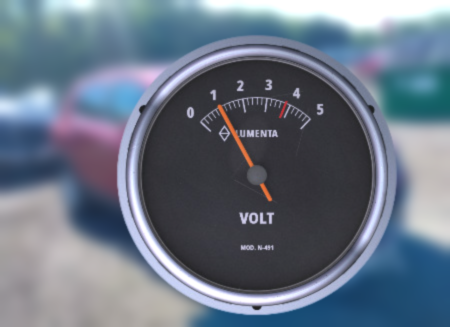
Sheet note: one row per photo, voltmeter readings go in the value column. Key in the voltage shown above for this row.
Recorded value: 1 V
